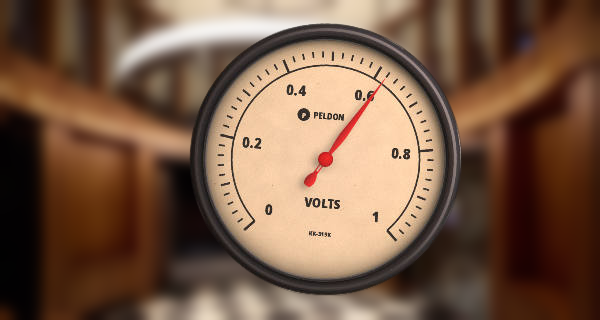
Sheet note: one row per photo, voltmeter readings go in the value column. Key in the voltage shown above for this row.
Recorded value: 0.62 V
